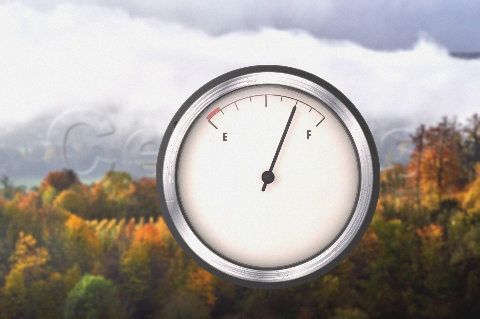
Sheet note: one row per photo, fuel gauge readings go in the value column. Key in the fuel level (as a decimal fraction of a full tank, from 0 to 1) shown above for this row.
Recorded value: 0.75
